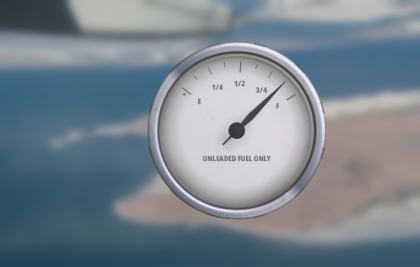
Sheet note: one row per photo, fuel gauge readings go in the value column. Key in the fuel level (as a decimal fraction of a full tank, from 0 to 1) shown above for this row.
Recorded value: 0.875
